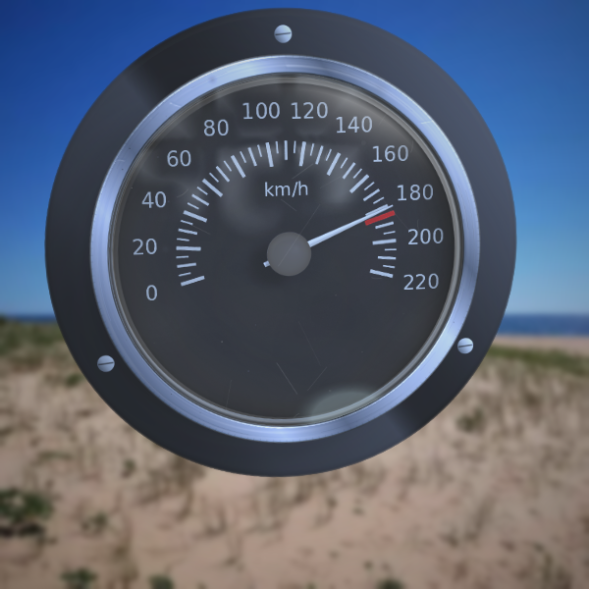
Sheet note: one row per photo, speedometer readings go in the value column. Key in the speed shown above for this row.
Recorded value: 180 km/h
